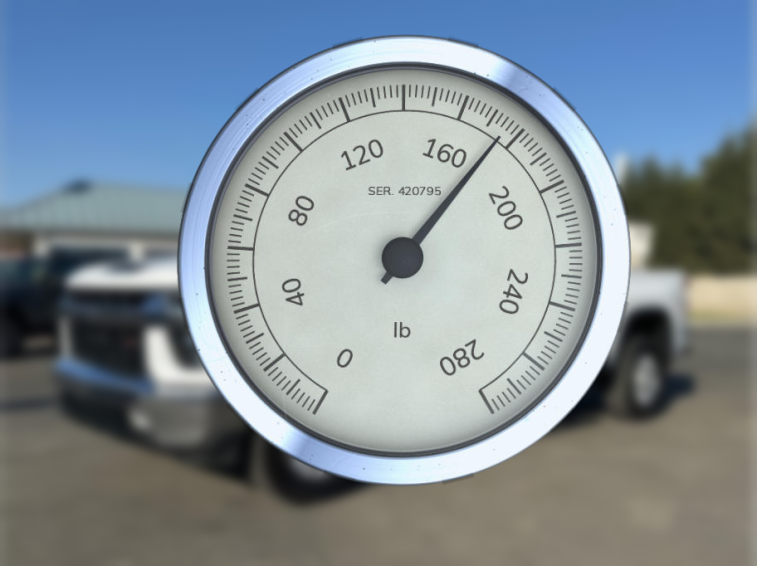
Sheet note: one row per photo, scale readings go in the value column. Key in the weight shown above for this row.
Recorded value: 176 lb
